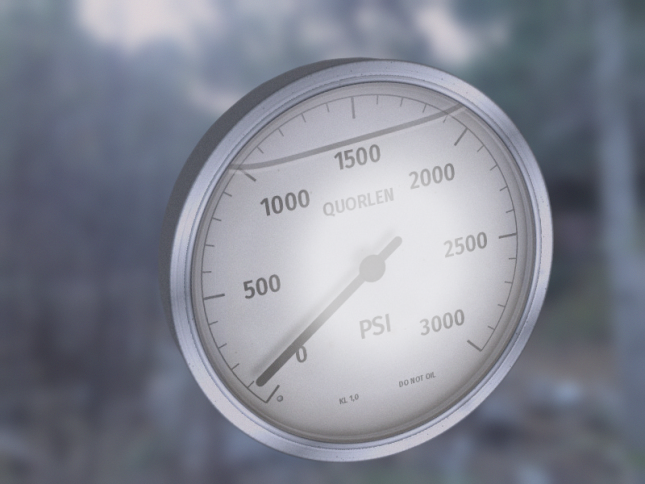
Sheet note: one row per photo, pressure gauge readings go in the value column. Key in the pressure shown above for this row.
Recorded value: 100 psi
